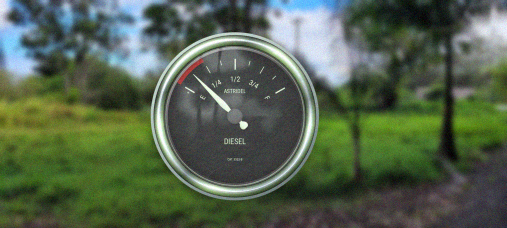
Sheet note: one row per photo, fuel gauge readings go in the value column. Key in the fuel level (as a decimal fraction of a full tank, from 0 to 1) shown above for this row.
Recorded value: 0.125
